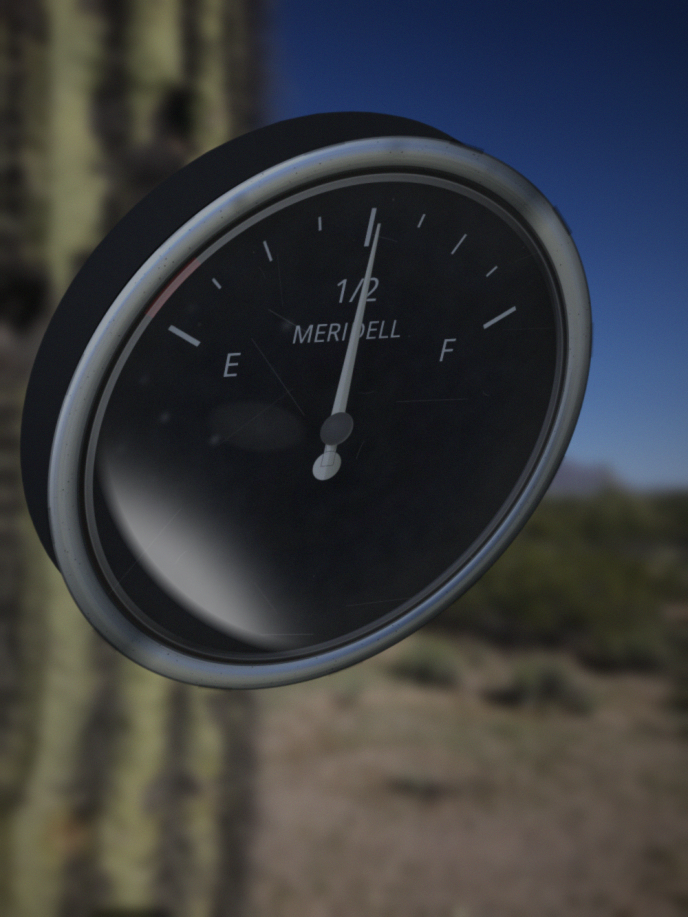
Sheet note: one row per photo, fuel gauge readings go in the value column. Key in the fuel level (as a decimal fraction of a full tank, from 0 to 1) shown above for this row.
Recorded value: 0.5
